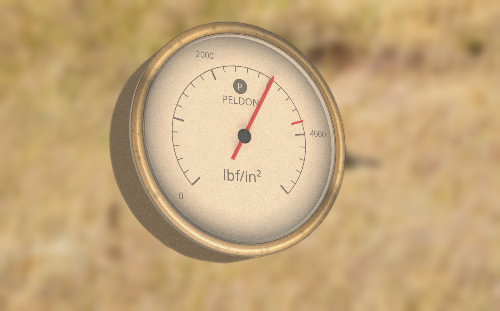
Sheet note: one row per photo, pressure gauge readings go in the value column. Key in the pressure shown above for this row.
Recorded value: 3000 psi
